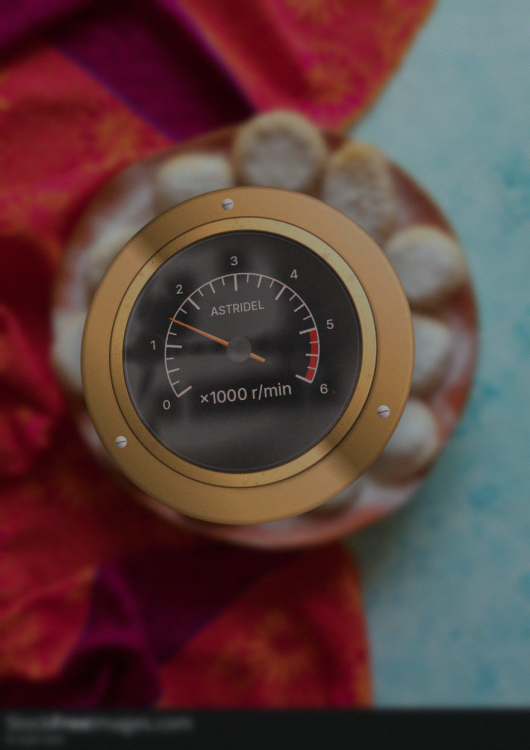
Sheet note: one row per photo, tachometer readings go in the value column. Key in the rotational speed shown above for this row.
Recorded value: 1500 rpm
